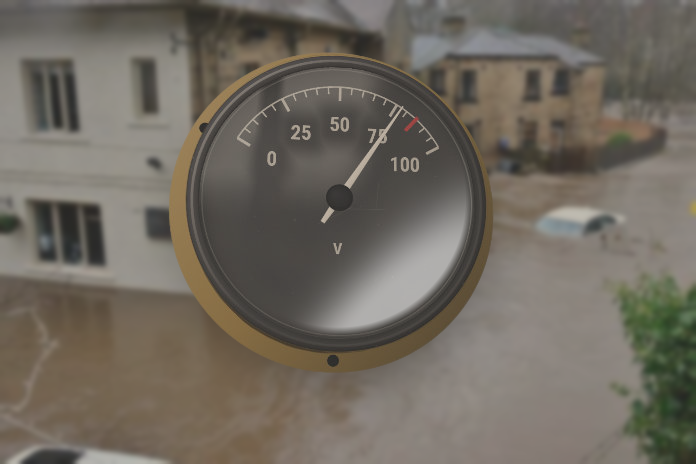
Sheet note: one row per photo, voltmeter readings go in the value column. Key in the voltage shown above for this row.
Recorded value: 77.5 V
